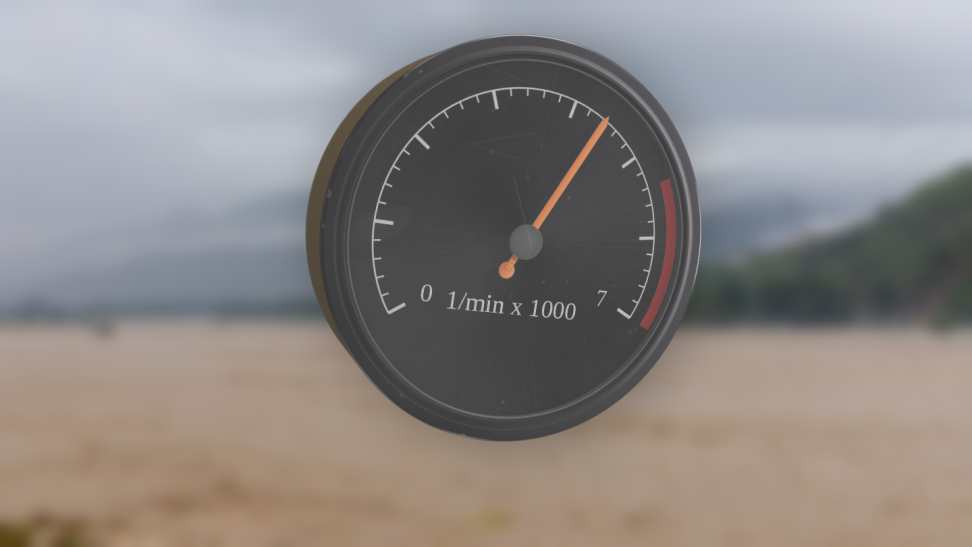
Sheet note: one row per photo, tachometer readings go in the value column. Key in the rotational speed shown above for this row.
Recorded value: 4400 rpm
